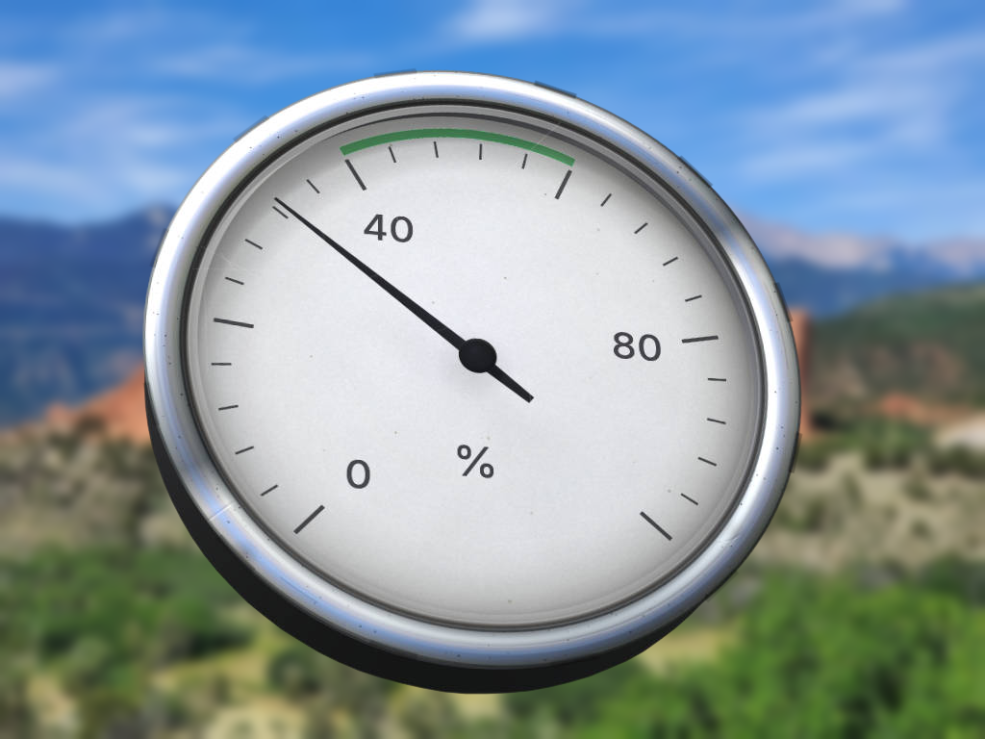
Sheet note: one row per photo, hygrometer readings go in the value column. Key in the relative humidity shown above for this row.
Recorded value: 32 %
